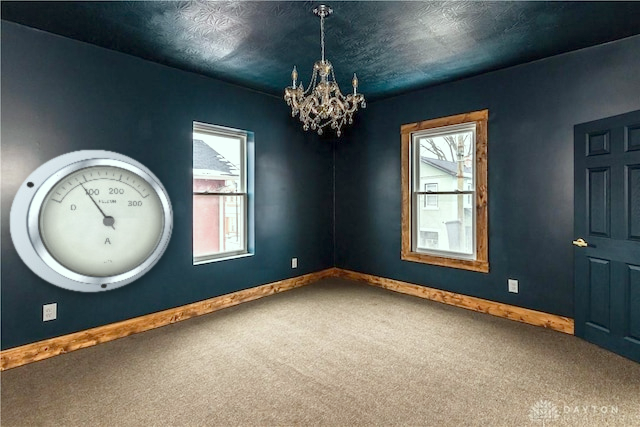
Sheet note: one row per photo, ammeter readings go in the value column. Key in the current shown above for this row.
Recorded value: 80 A
